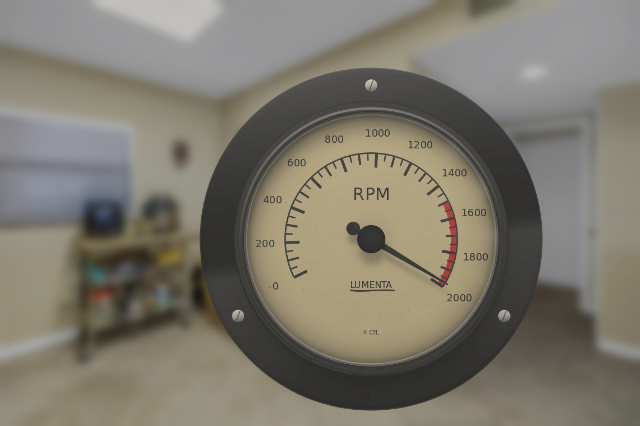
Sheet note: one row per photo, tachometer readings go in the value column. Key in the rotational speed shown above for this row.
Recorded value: 1975 rpm
